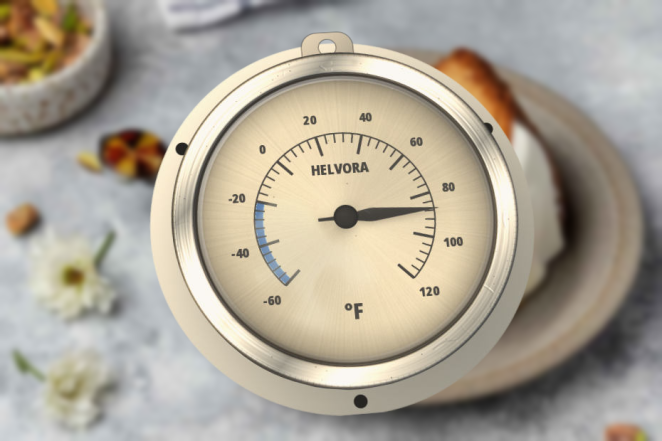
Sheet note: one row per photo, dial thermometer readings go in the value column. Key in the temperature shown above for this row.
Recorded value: 88 °F
